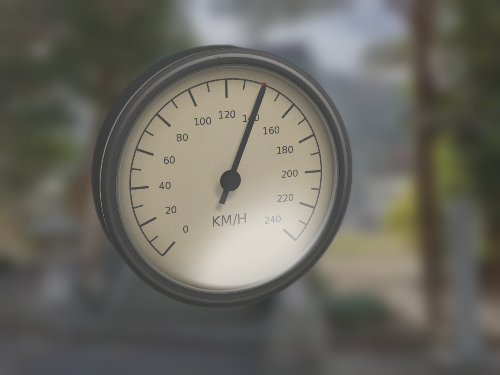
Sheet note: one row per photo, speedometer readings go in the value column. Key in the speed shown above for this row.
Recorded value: 140 km/h
